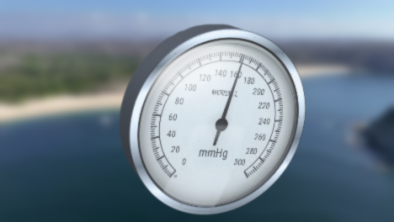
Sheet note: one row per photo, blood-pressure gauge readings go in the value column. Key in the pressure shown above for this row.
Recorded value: 160 mmHg
